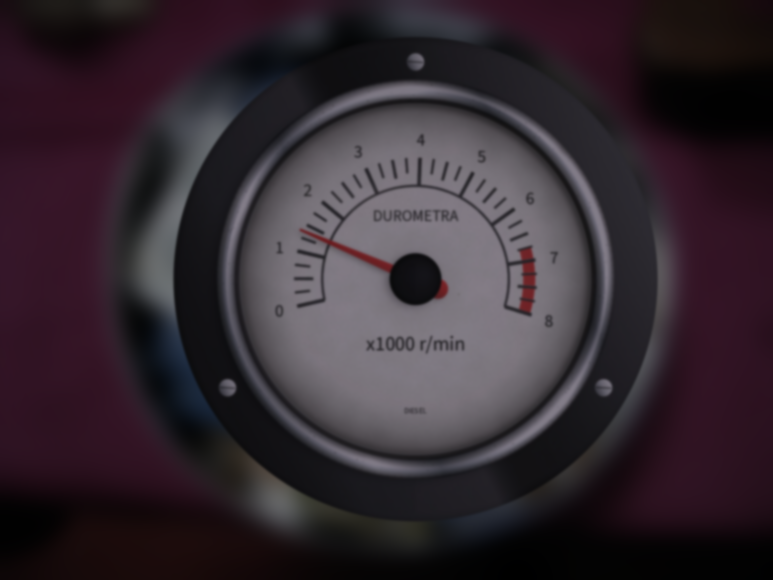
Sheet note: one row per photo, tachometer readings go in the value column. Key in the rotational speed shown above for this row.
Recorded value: 1375 rpm
